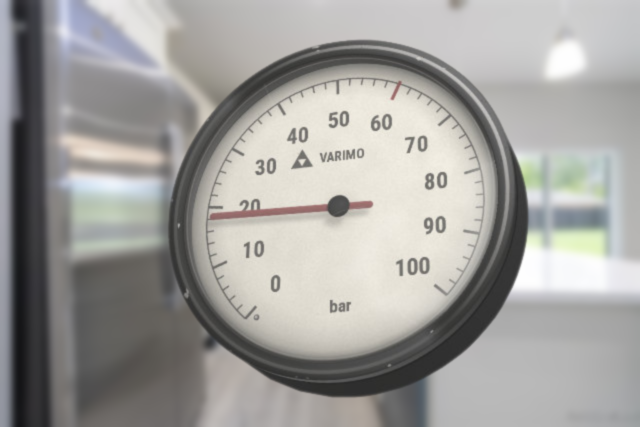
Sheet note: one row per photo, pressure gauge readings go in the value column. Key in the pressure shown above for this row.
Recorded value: 18 bar
